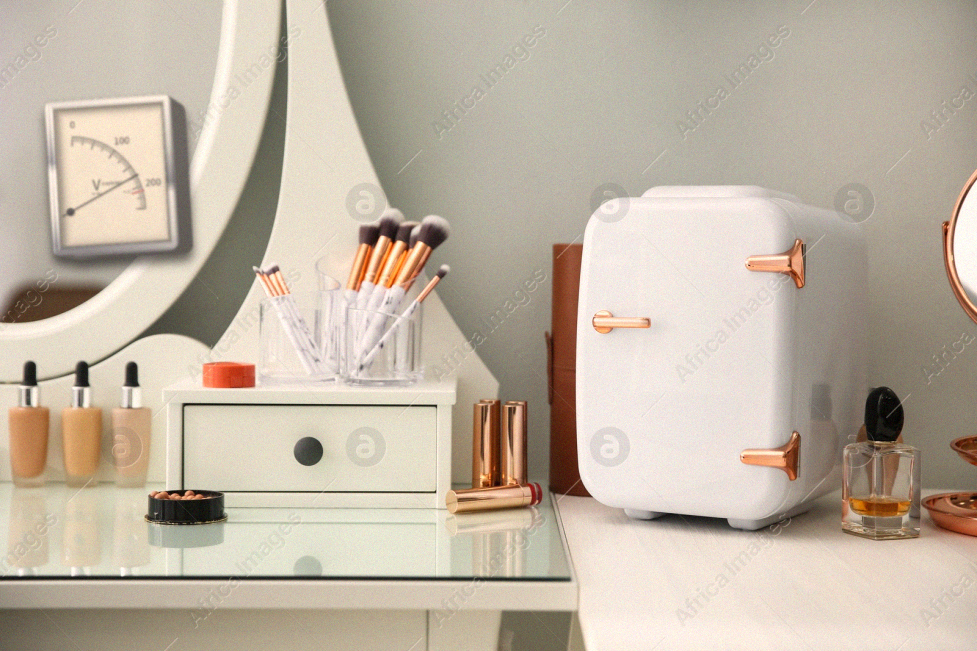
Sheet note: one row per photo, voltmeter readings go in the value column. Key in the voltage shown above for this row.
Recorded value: 175 V
